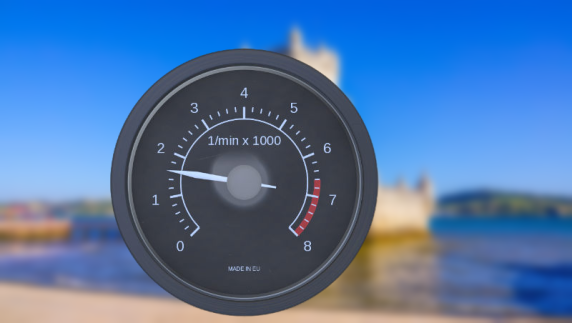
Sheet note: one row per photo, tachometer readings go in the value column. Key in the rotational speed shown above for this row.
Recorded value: 1600 rpm
